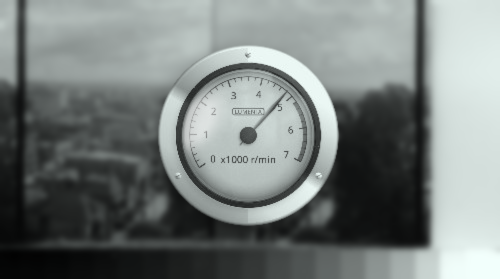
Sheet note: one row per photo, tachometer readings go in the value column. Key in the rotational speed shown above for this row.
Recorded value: 4800 rpm
